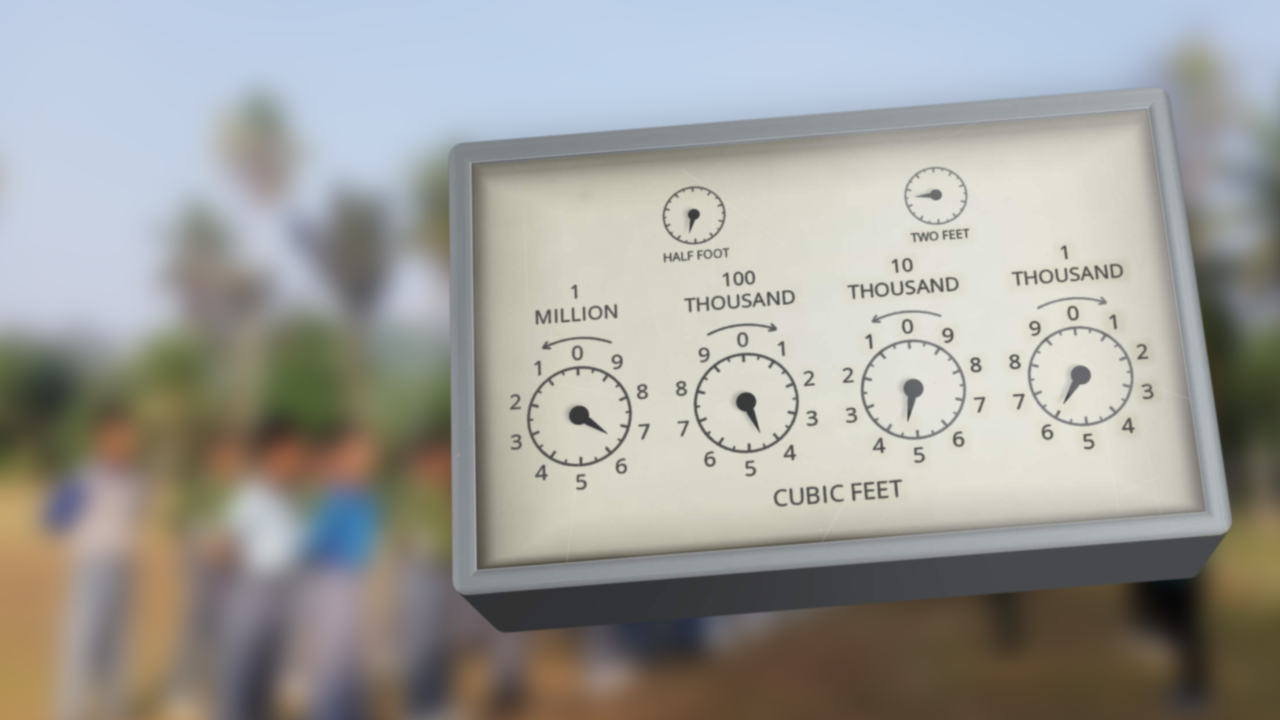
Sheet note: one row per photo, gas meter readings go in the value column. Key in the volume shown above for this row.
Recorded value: 644600 ft³
